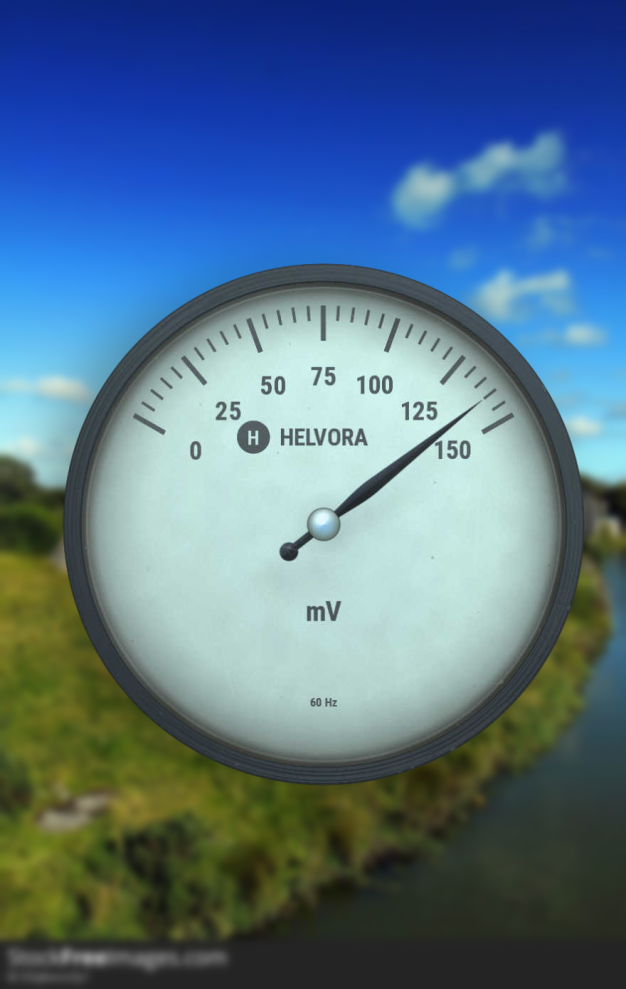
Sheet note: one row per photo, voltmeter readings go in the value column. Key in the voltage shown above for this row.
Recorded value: 140 mV
